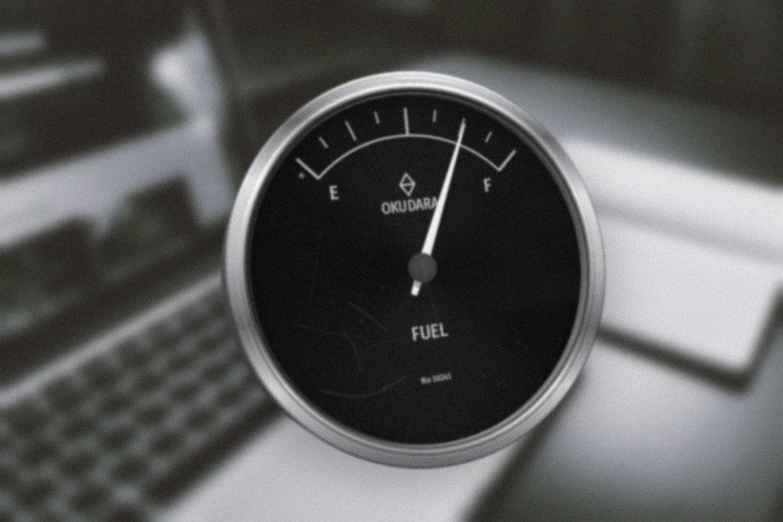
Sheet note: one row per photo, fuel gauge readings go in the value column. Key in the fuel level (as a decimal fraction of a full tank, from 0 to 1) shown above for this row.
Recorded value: 0.75
